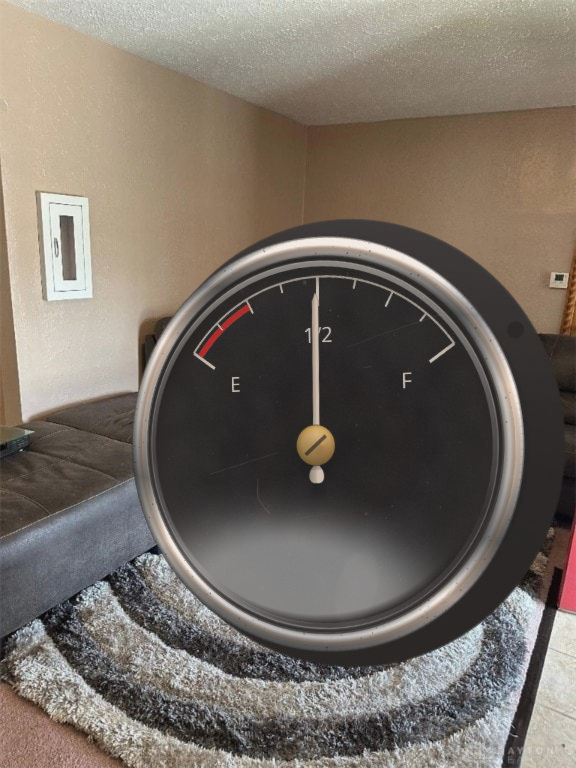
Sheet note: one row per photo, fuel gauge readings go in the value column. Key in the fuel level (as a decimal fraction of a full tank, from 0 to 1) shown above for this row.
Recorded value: 0.5
